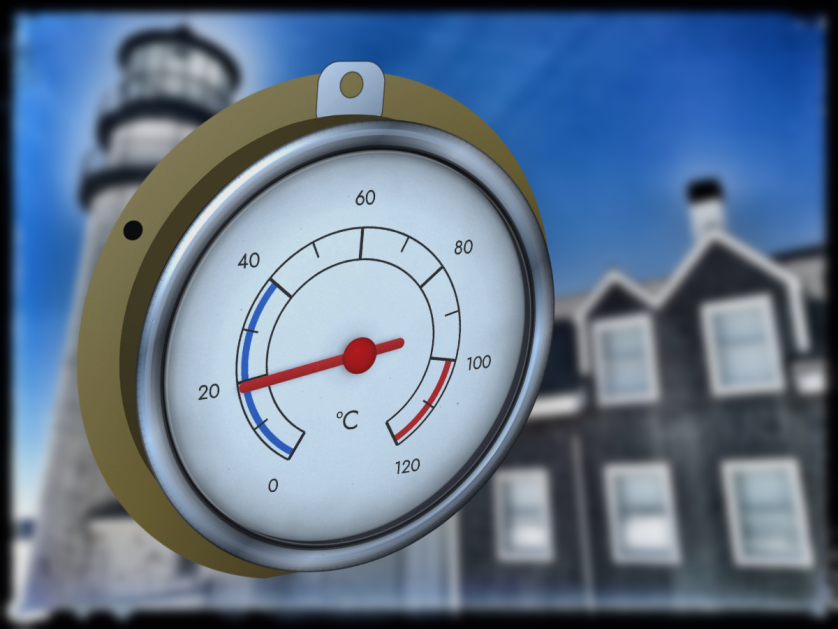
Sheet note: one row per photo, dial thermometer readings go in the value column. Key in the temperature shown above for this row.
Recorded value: 20 °C
